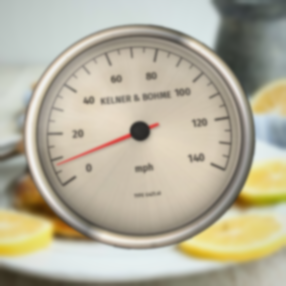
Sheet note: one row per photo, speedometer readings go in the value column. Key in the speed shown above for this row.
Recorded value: 7.5 mph
